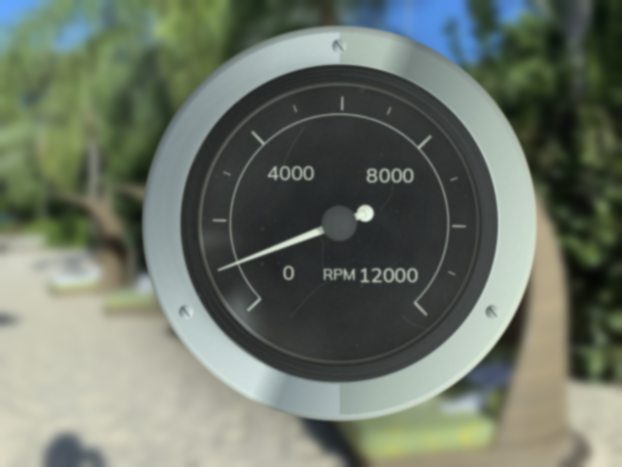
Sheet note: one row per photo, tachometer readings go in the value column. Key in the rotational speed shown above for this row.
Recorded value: 1000 rpm
